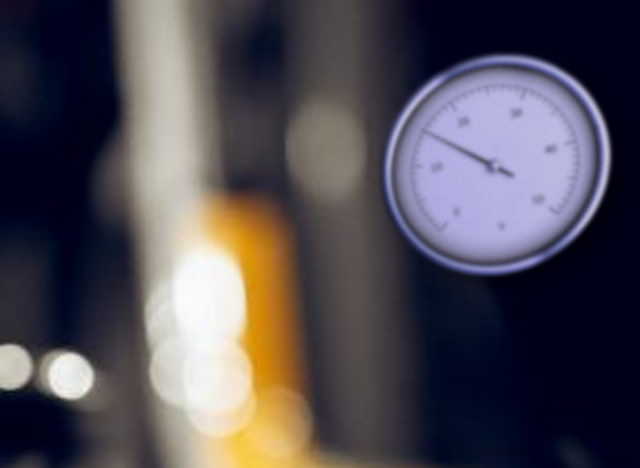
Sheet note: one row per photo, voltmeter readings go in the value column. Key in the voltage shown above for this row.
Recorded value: 15 V
